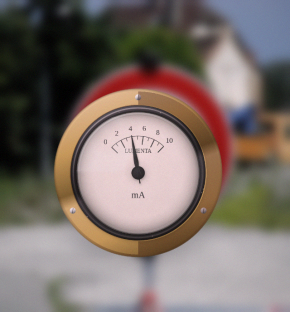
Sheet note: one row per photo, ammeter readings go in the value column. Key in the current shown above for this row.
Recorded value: 4 mA
